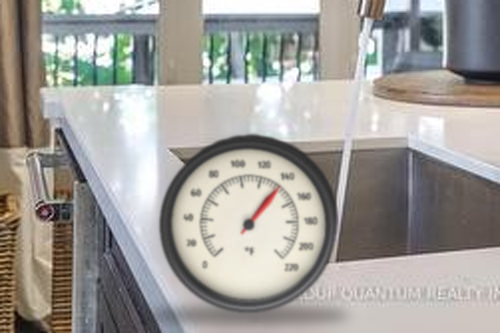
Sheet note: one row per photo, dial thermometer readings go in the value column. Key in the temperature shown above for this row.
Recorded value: 140 °F
